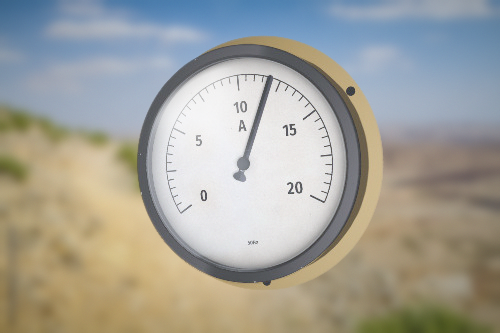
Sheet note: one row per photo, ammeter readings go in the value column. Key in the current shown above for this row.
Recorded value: 12 A
